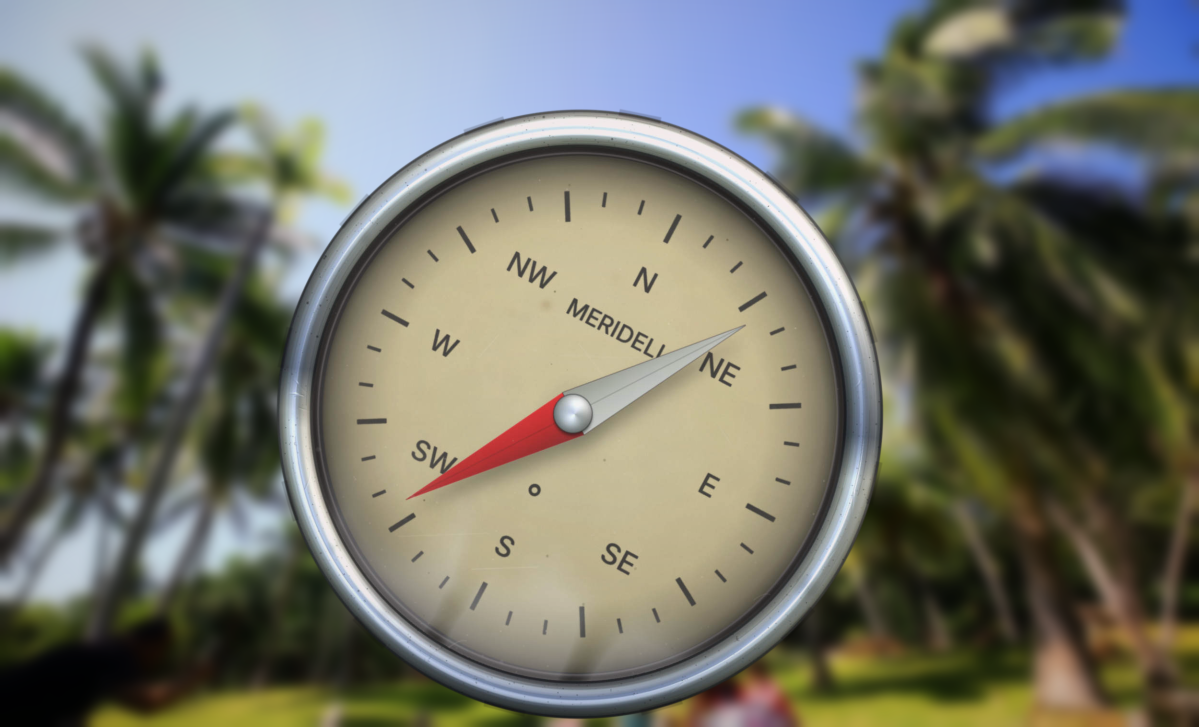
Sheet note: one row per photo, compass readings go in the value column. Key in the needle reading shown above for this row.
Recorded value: 215 °
